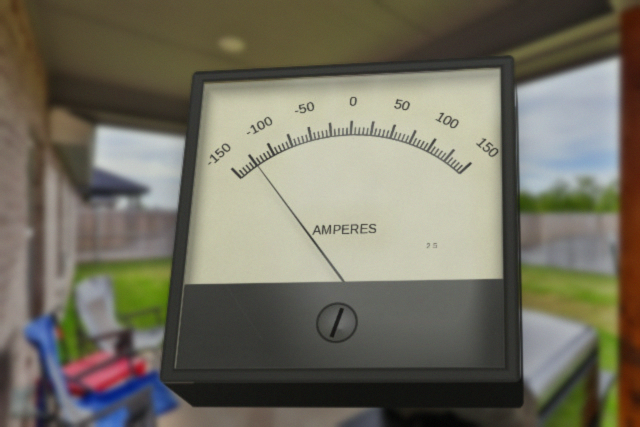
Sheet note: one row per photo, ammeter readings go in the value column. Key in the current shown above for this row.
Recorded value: -125 A
